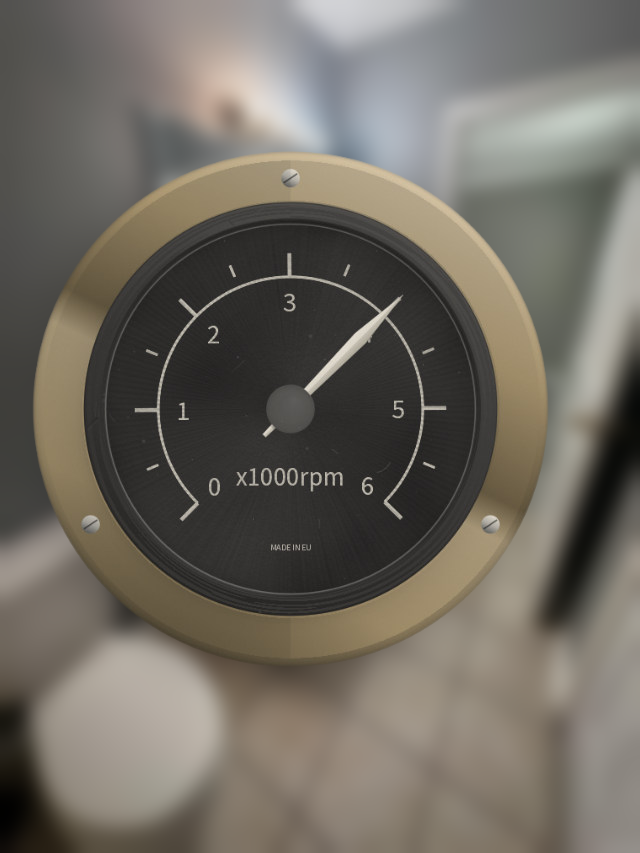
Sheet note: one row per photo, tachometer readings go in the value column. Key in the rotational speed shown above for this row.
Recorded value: 4000 rpm
